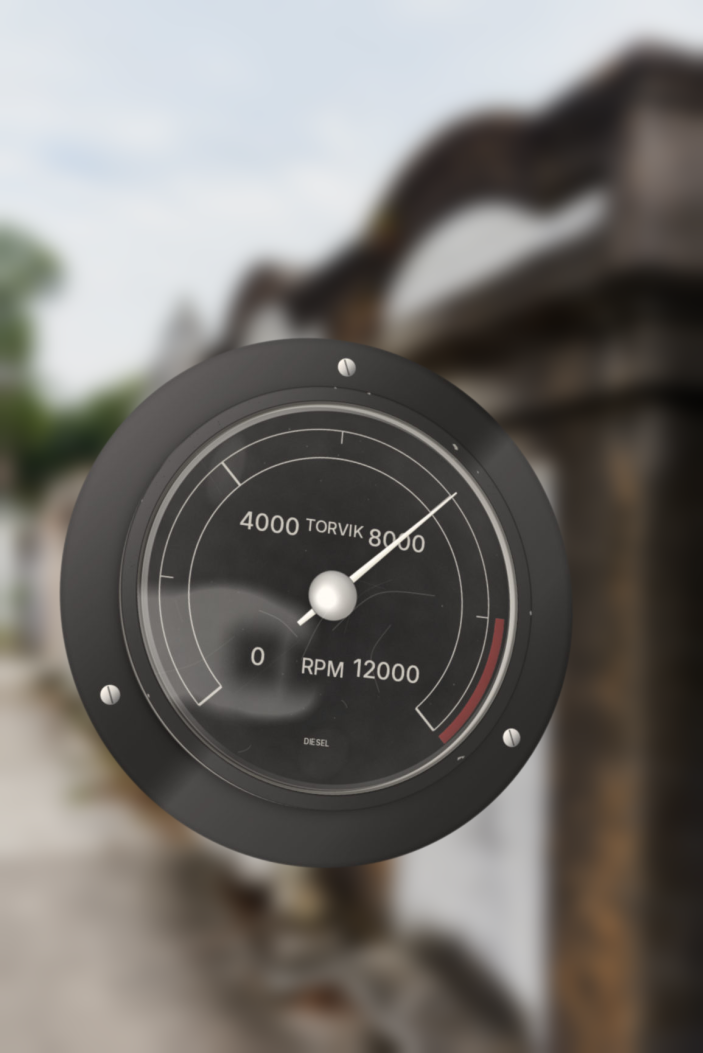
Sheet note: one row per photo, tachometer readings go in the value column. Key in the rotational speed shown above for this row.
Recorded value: 8000 rpm
